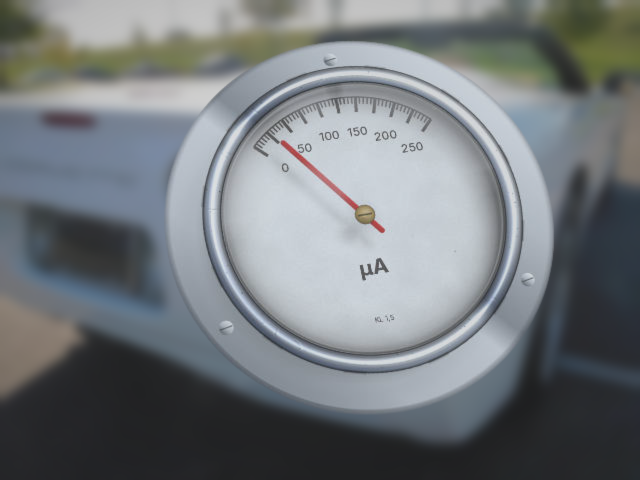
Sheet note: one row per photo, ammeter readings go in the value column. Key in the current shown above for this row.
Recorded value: 25 µA
